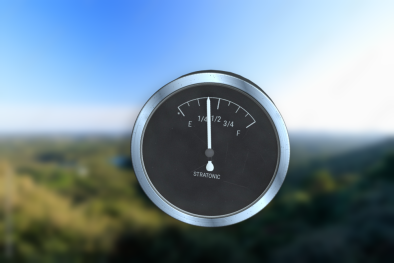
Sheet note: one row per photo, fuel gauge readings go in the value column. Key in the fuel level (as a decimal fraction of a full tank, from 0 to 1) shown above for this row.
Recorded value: 0.375
